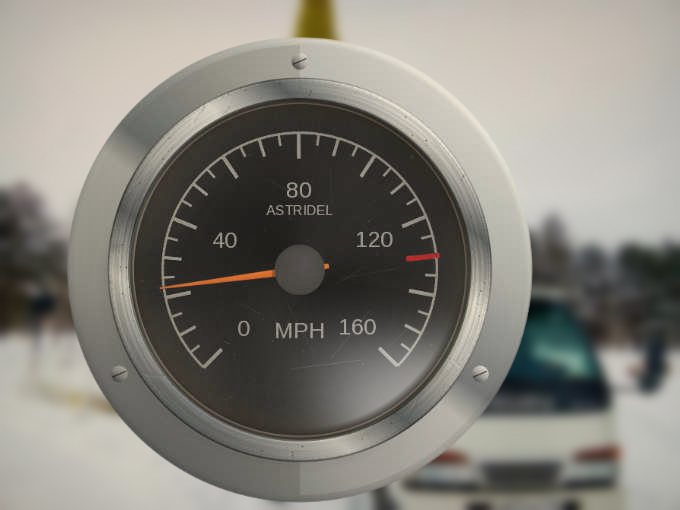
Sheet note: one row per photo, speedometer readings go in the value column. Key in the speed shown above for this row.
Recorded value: 22.5 mph
